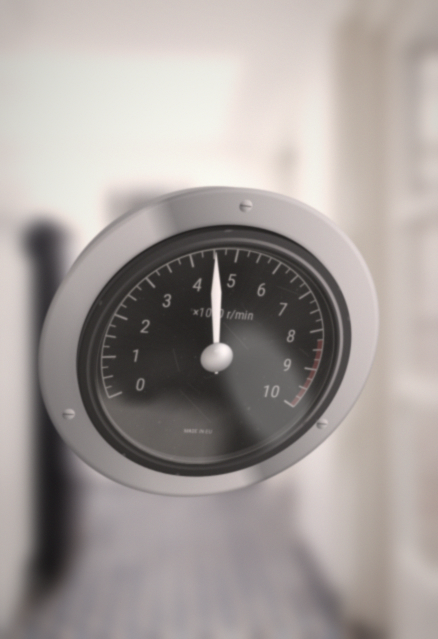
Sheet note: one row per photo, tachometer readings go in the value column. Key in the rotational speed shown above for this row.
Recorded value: 4500 rpm
